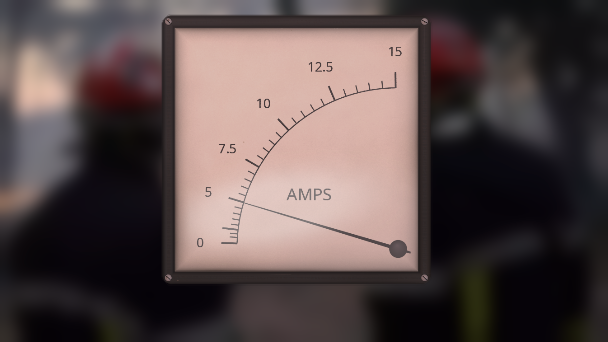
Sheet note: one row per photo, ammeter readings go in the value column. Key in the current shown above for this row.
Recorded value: 5 A
